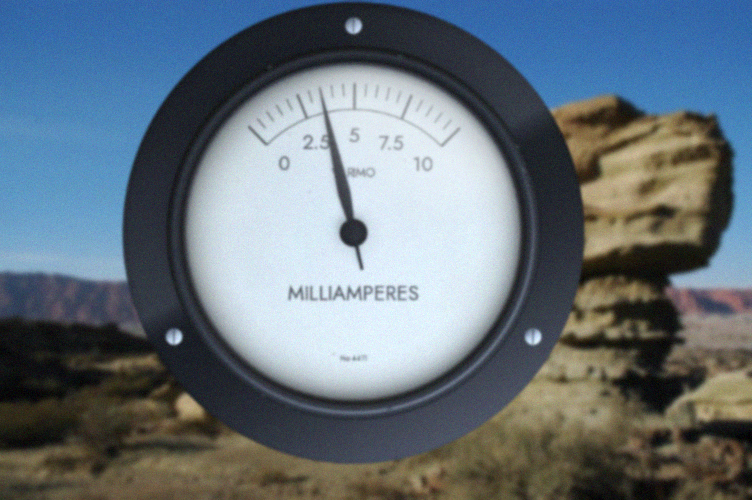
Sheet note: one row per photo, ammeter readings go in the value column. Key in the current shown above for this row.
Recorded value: 3.5 mA
